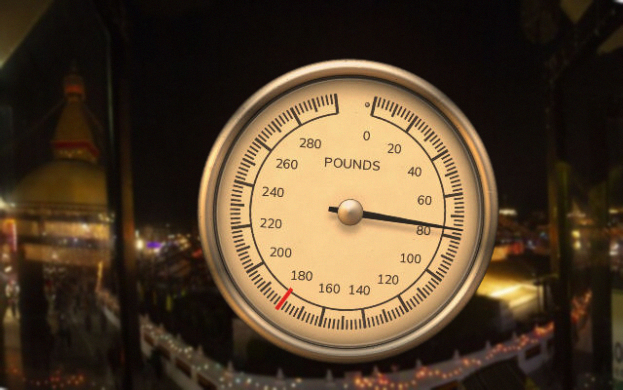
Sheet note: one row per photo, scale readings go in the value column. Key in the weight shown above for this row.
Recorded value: 76 lb
